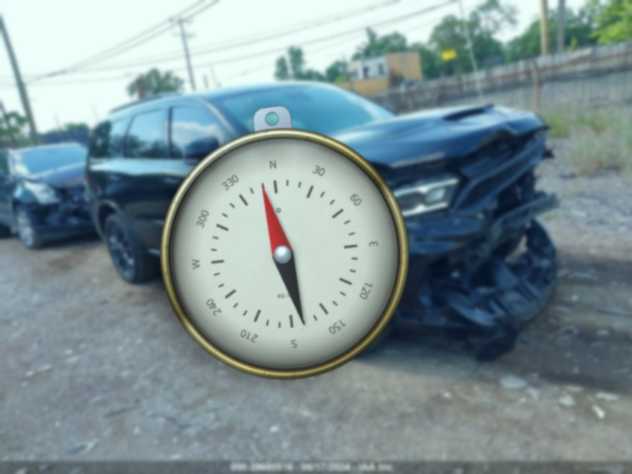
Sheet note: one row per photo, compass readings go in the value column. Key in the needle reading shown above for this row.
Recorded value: 350 °
